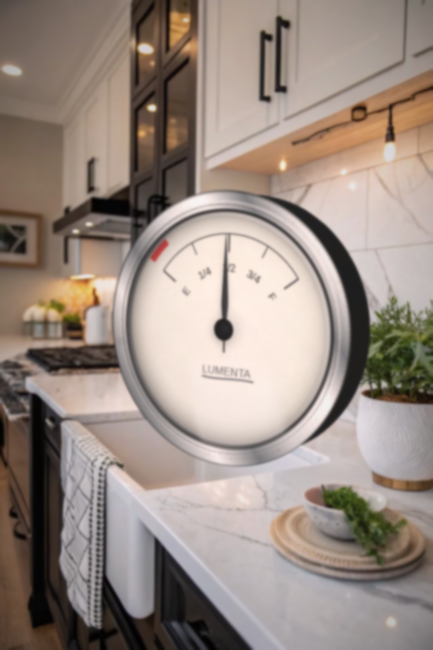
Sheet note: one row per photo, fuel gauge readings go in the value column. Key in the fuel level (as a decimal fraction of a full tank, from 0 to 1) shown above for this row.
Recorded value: 0.5
